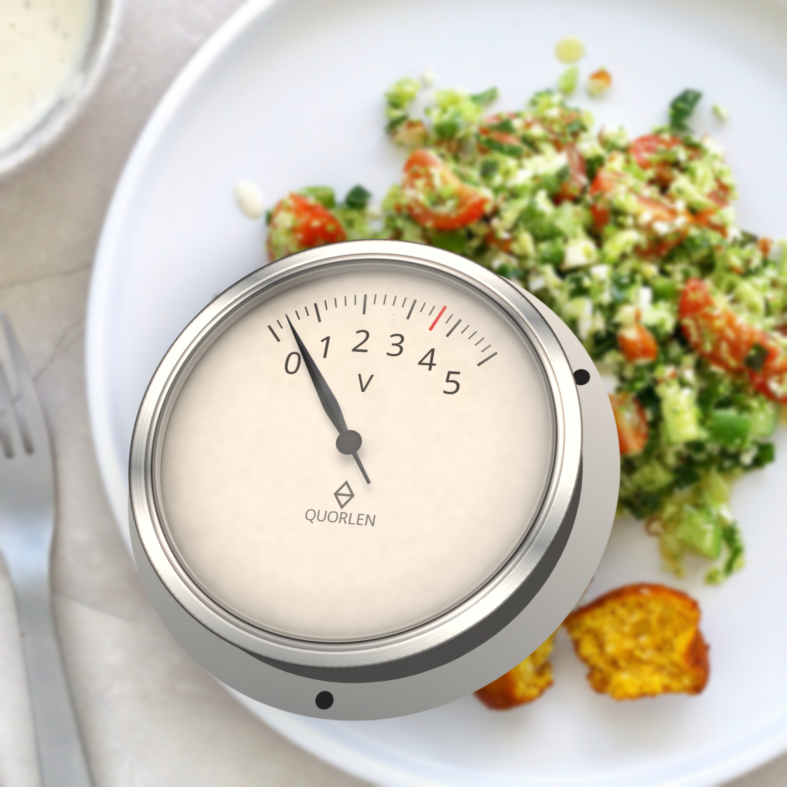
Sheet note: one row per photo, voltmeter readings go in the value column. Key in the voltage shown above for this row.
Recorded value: 0.4 V
